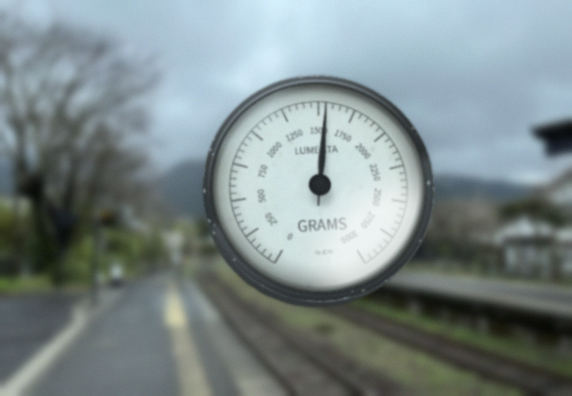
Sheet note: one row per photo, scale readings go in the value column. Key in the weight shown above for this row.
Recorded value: 1550 g
